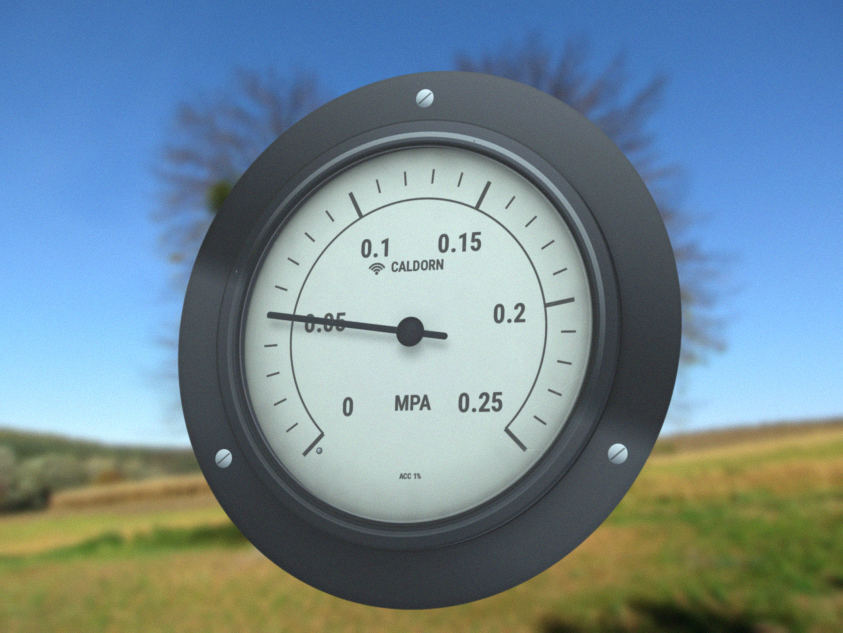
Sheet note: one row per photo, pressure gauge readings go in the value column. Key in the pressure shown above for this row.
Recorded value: 0.05 MPa
